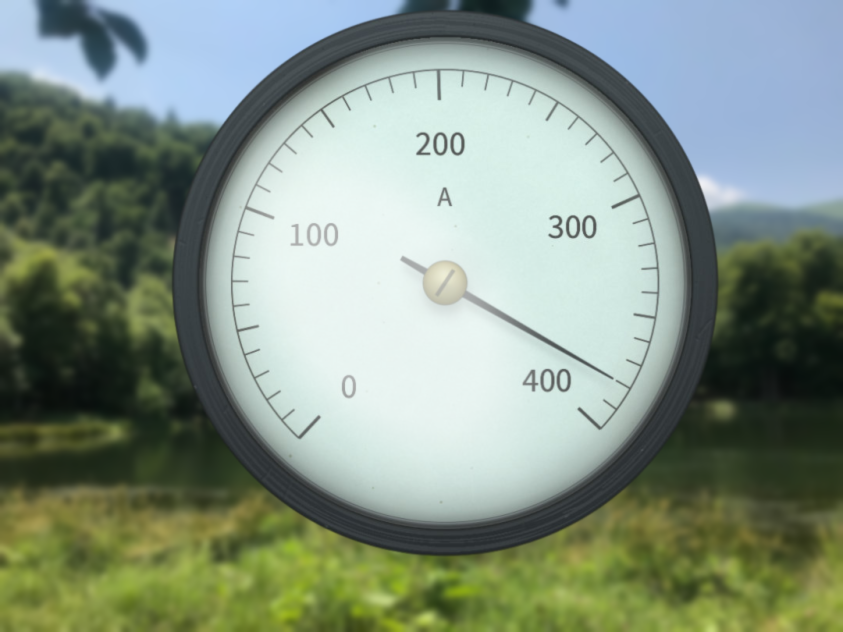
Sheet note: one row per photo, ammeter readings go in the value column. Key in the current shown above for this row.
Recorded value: 380 A
